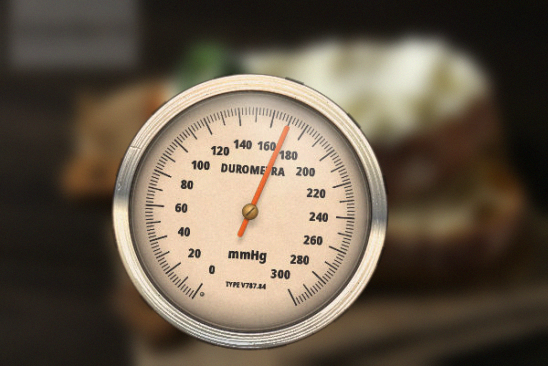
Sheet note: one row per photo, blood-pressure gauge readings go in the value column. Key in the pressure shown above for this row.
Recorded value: 170 mmHg
